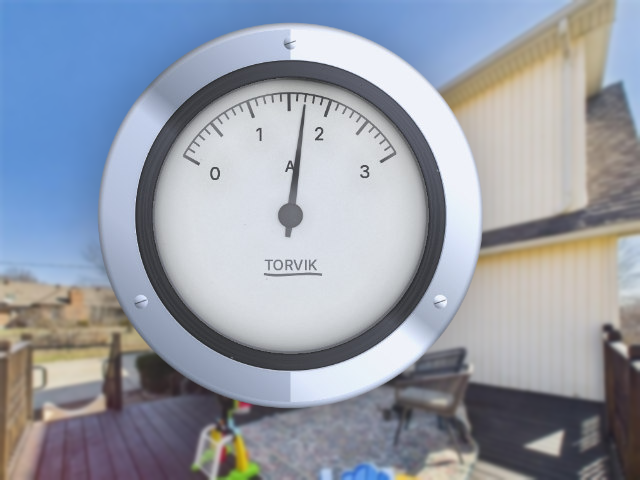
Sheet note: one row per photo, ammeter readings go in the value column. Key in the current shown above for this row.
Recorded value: 1.7 A
